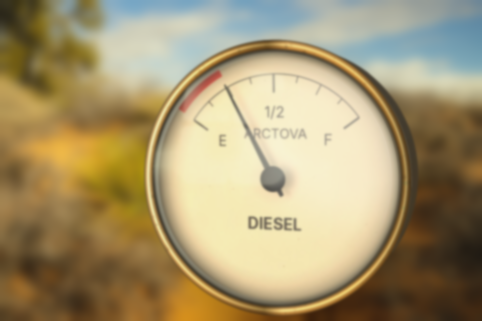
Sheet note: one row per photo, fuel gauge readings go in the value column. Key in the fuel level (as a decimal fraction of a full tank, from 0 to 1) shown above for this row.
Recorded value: 0.25
